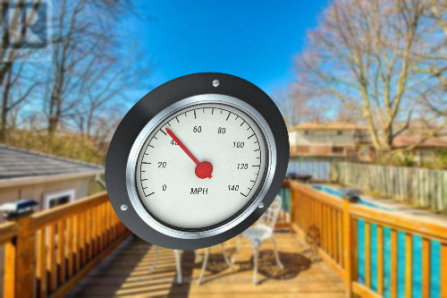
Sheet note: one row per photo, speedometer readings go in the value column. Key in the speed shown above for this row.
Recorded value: 42.5 mph
